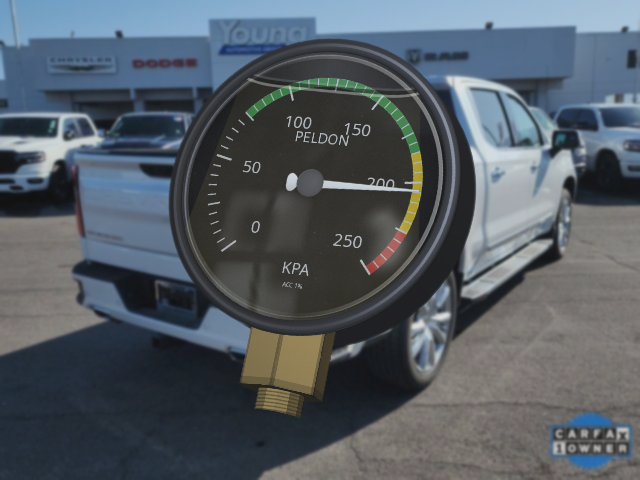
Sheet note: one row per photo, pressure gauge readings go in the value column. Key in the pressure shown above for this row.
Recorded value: 205 kPa
